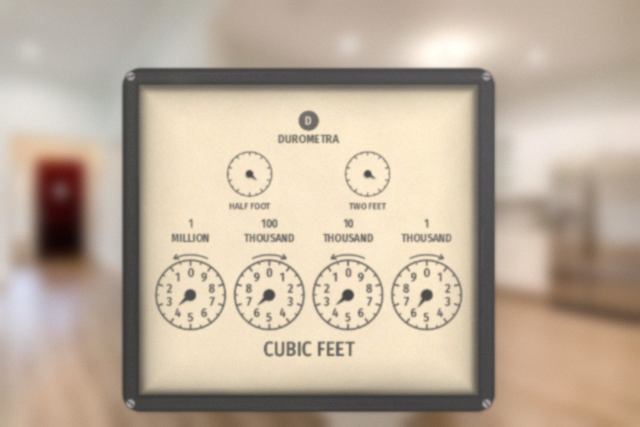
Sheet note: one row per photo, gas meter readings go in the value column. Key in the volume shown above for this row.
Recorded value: 363600 ft³
